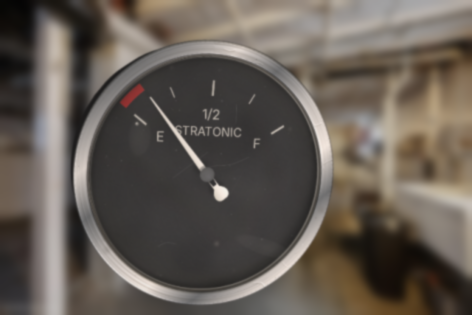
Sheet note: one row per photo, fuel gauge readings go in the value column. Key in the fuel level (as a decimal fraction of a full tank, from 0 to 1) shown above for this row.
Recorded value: 0.125
